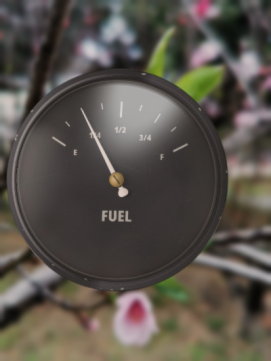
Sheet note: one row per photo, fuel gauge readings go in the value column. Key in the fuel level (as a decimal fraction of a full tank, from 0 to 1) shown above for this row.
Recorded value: 0.25
